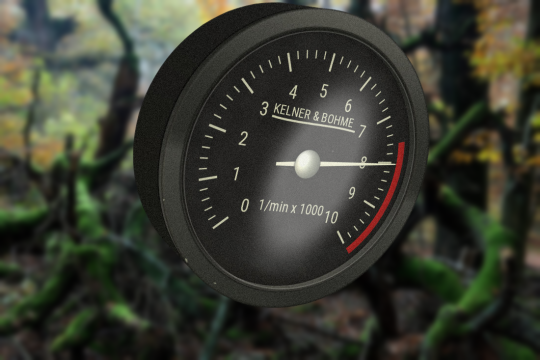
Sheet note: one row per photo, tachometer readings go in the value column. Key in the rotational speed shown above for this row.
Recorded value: 8000 rpm
